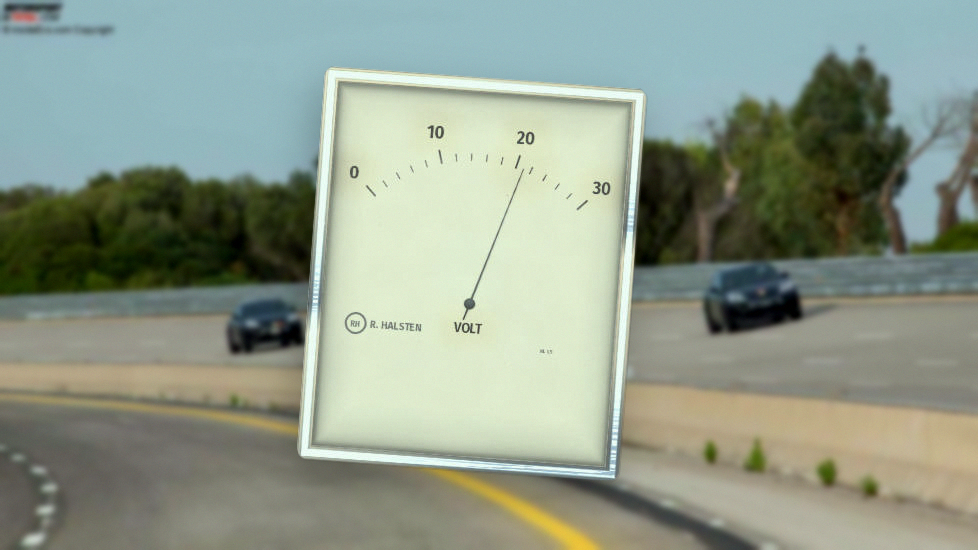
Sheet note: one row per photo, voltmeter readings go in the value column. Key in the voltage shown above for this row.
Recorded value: 21 V
